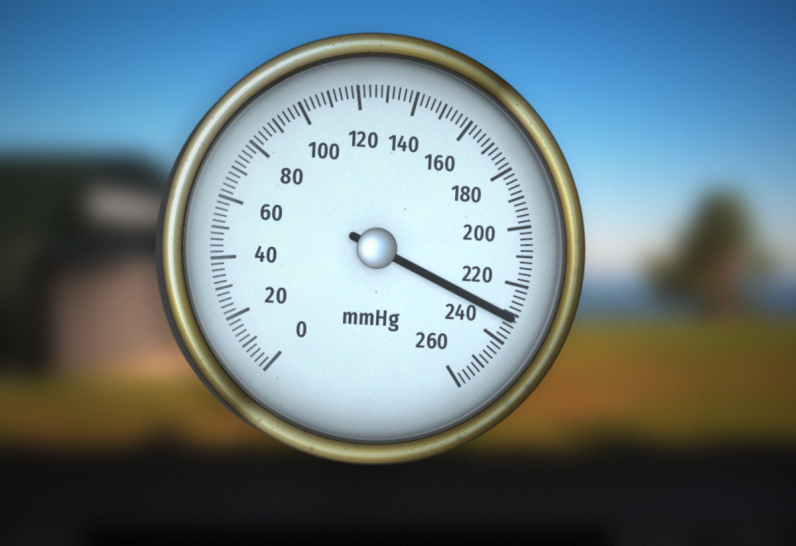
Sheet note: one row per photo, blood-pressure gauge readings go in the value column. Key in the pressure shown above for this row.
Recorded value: 232 mmHg
